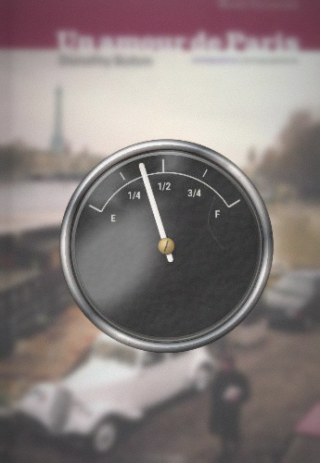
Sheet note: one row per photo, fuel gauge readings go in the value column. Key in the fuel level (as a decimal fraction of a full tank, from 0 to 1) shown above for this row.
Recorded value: 0.375
